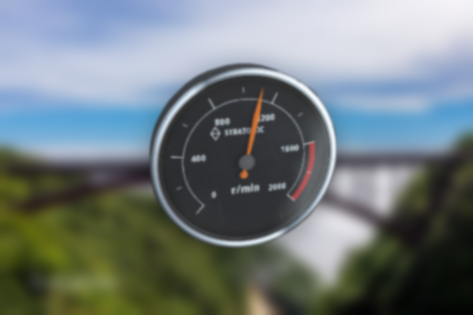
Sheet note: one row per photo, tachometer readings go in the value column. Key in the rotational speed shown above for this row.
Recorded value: 1100 rpm
